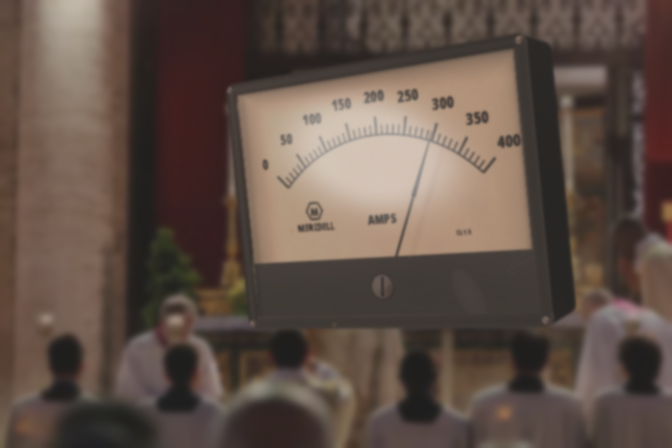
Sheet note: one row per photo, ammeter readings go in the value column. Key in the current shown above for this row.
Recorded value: 300 A
